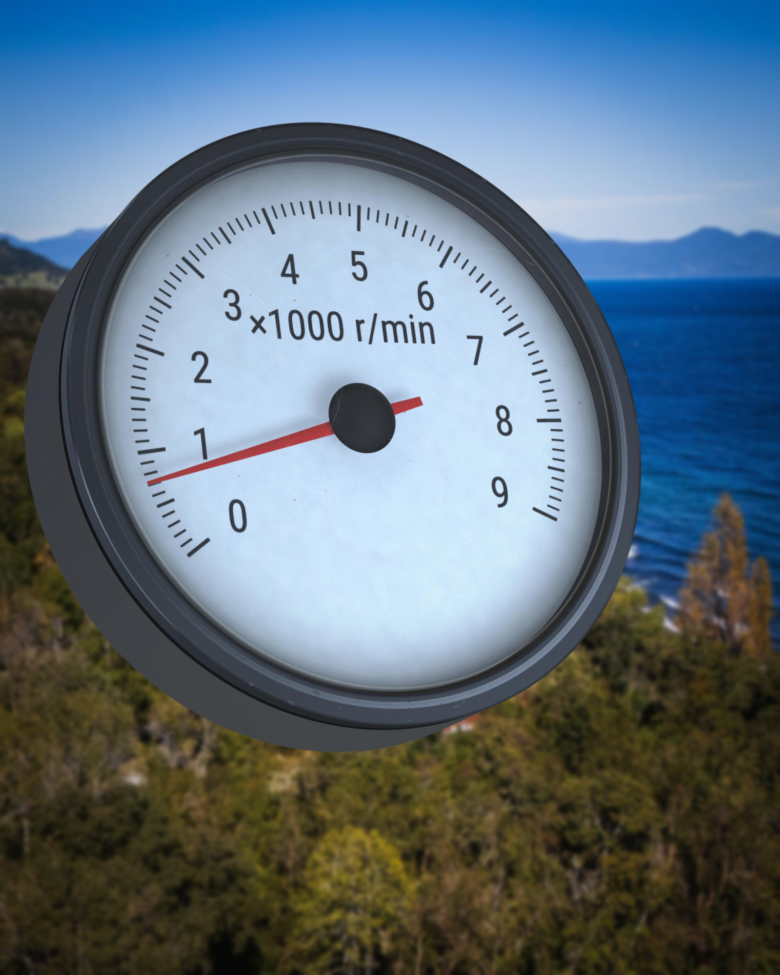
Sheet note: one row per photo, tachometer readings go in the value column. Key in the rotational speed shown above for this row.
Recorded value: 700 rpm
